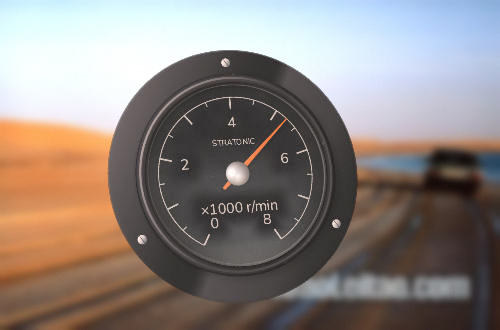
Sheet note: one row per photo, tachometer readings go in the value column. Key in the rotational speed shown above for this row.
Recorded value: 5250 rpm
